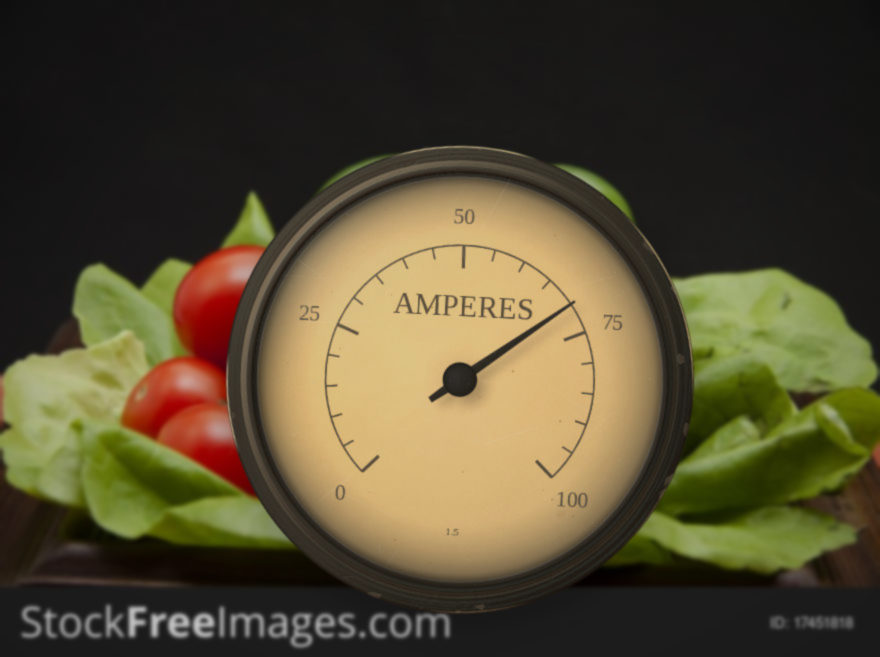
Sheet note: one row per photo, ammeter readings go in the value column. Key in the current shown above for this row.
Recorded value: 70 A
